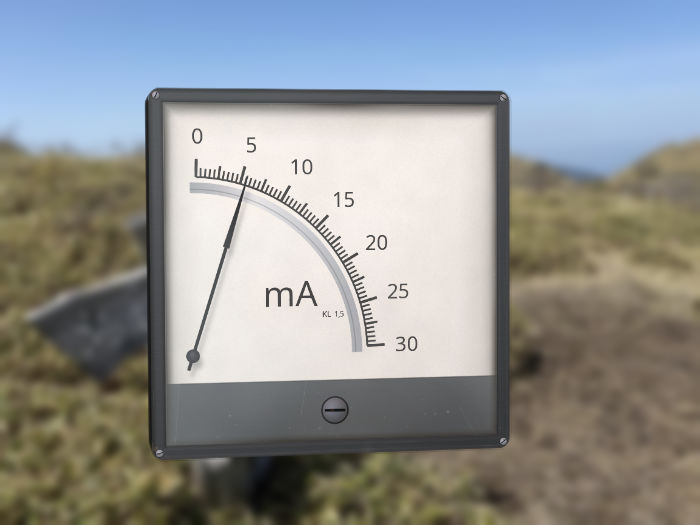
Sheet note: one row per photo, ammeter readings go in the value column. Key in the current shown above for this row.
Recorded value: 5.5 mA
